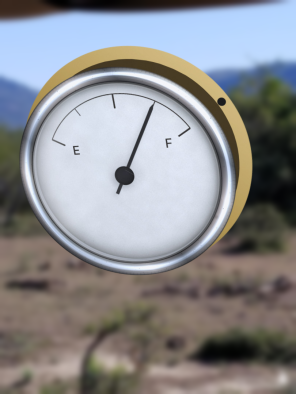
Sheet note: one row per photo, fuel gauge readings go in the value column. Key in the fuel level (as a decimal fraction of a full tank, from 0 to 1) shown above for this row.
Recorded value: 0.75
